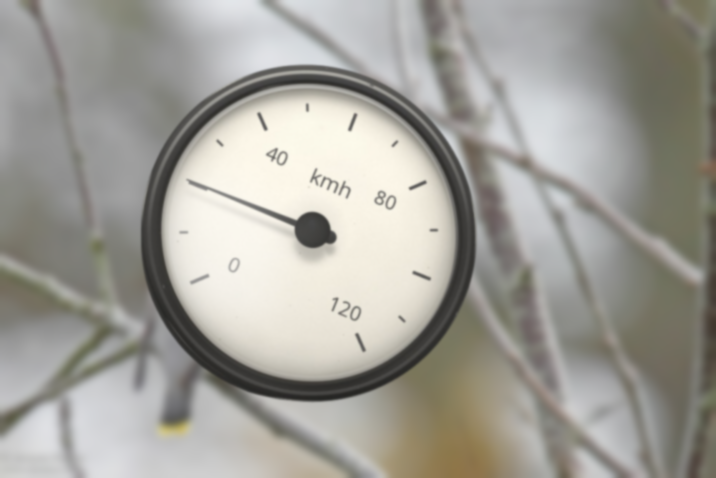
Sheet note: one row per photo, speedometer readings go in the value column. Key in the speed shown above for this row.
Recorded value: 20 km/h
